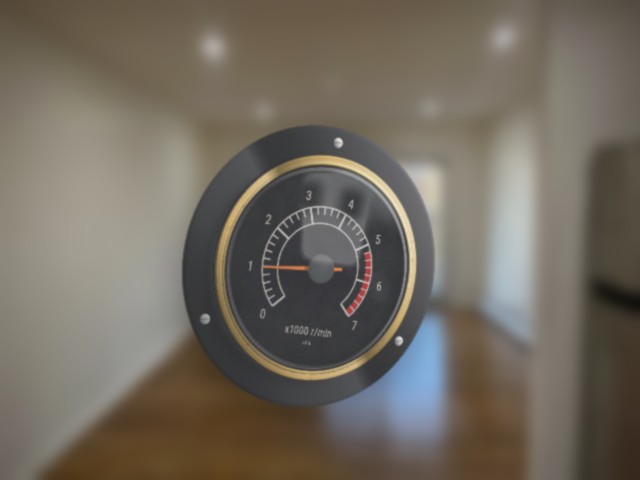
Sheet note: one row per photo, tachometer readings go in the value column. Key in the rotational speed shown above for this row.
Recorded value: 1000 rpm
